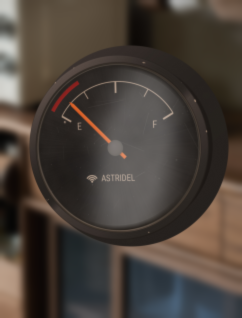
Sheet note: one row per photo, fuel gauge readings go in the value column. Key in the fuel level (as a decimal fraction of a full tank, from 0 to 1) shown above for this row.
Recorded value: 0.125
